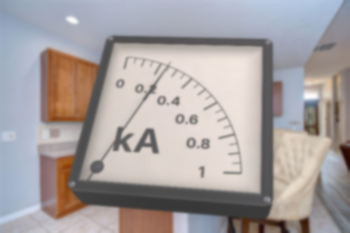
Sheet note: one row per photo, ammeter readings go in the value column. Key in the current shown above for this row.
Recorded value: 0.25 kA
